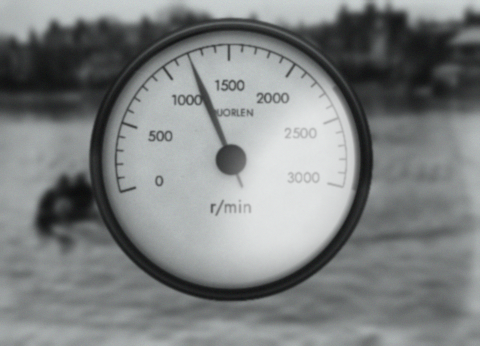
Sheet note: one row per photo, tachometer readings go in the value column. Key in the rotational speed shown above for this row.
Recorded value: 1200 rpm
